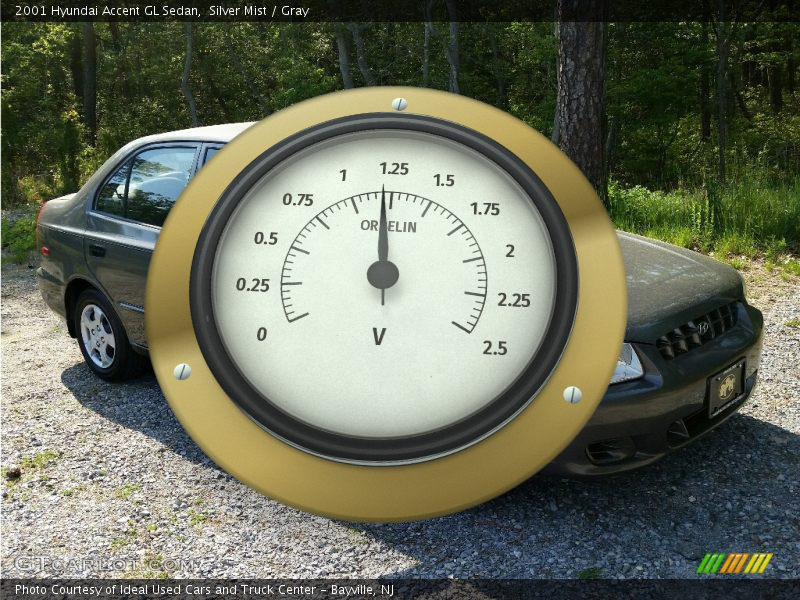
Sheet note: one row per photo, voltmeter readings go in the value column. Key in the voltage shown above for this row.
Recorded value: 1.2 V
